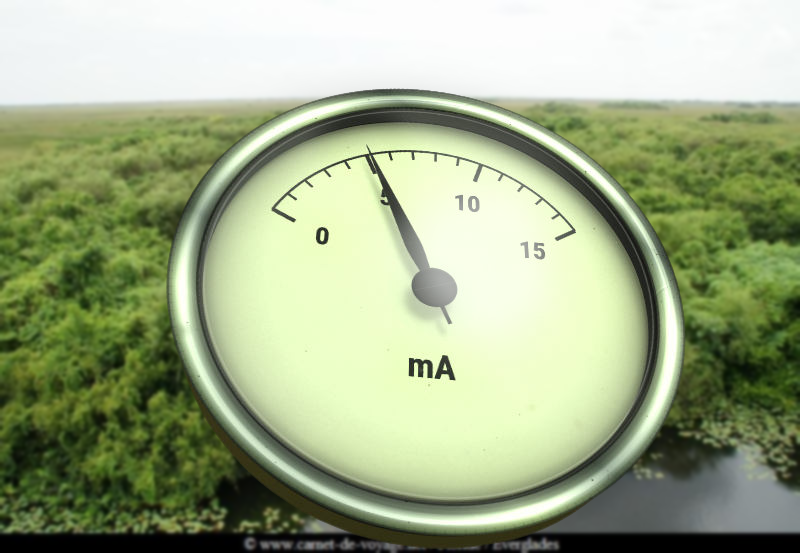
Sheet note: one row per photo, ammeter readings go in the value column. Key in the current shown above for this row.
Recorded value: 5 mA
